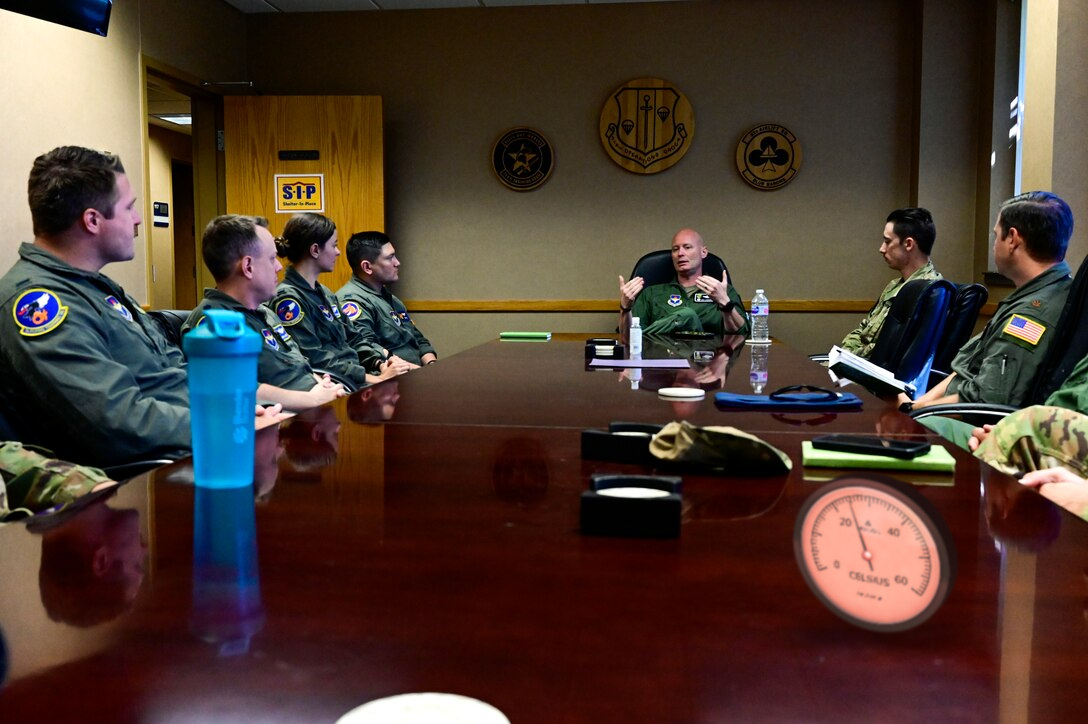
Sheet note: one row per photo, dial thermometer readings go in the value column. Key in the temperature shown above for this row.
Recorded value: 25 °C
